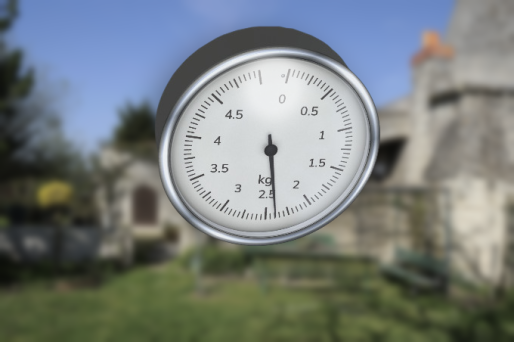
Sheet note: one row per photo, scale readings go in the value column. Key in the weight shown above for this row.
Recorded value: 2.4 kg
